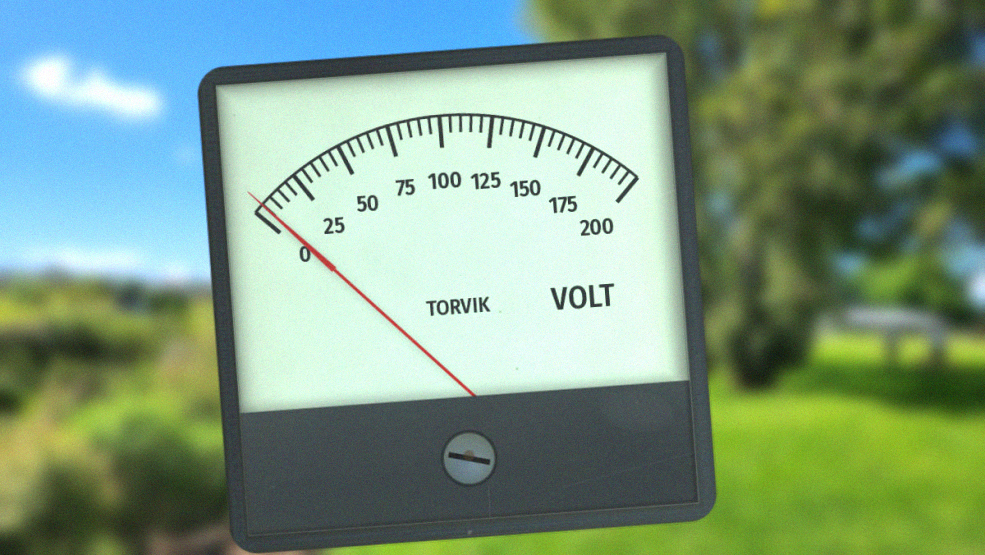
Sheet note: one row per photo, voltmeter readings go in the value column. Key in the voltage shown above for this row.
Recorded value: 5 V
